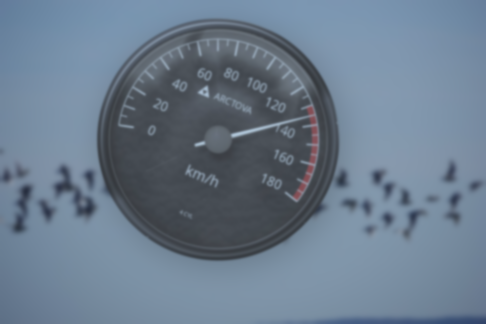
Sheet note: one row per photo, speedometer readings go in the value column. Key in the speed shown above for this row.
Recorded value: 135 km/h
